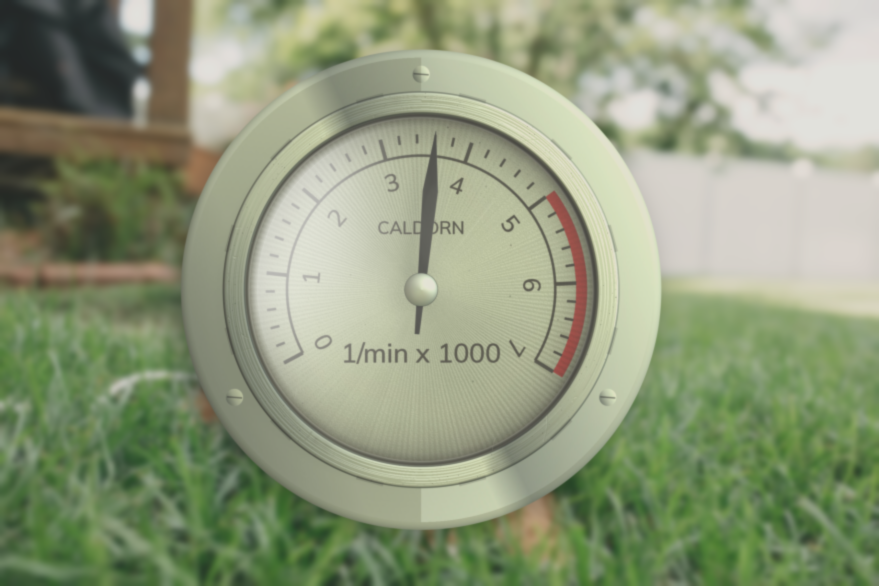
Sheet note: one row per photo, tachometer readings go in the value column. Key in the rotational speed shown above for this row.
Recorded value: 3600 rpm
